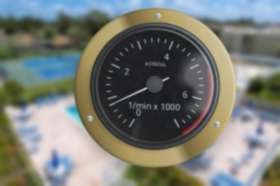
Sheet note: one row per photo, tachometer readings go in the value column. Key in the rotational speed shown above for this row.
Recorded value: 800 rpm
